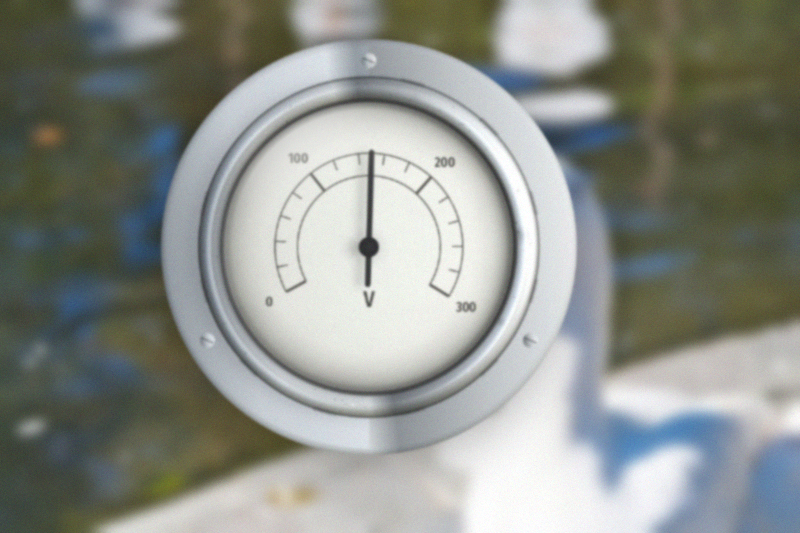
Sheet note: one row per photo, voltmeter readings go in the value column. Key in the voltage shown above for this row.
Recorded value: 150 V
